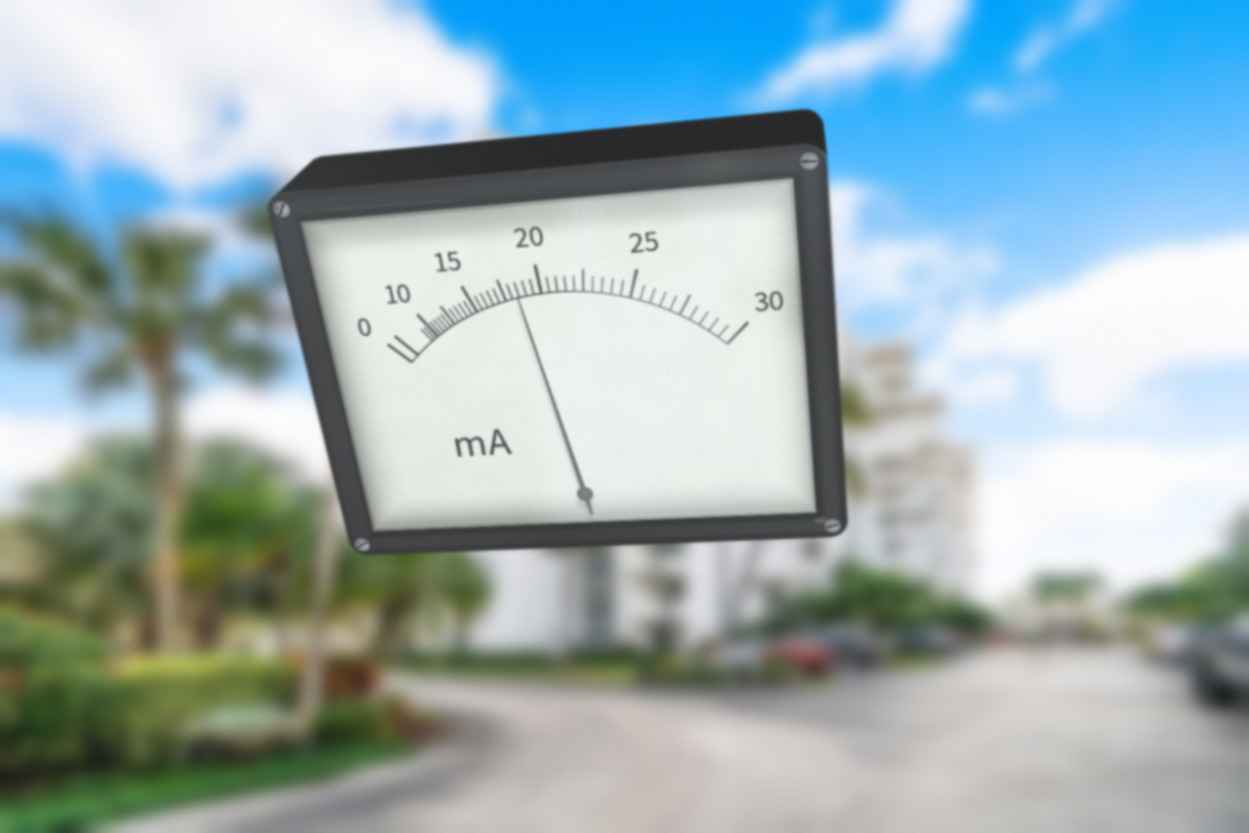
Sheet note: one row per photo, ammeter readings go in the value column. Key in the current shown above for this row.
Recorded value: 18.5 mA
